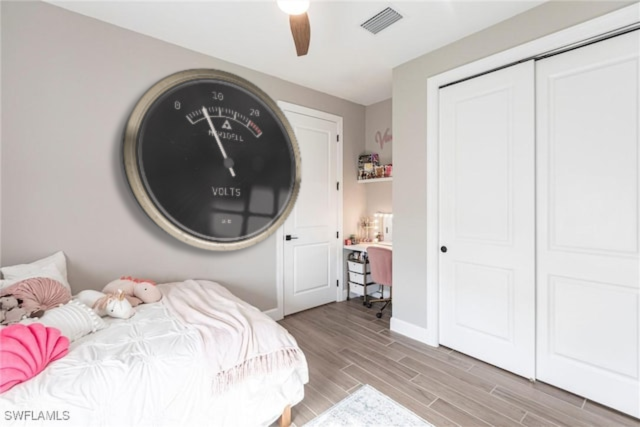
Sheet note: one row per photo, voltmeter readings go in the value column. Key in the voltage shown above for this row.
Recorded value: 5 V
